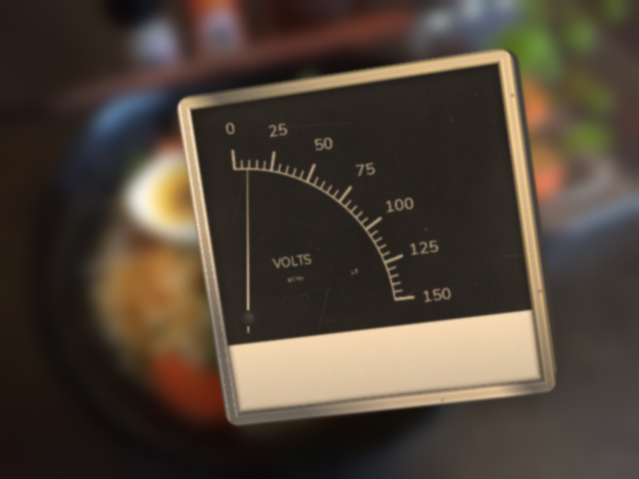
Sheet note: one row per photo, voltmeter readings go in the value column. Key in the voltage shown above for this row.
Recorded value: 10 V
